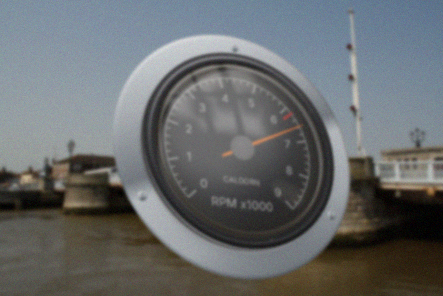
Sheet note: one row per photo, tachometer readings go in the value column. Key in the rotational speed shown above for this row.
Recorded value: 6600 rpm
